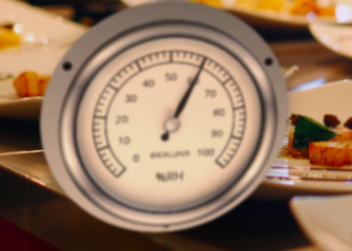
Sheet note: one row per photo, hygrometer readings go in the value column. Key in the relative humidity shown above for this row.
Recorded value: 60 %
